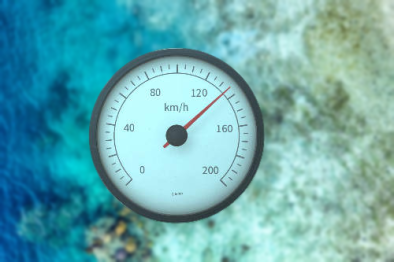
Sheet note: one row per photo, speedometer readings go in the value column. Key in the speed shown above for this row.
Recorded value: 135 km/h
